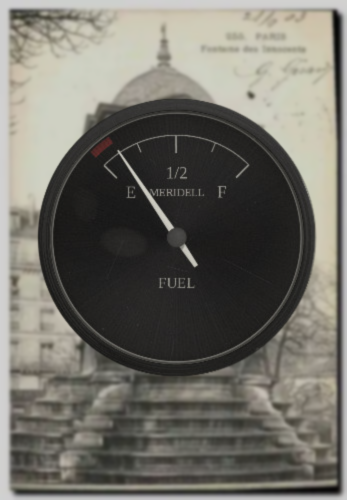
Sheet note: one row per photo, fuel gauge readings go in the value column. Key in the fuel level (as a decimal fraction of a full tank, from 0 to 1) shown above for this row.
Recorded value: 0.125
